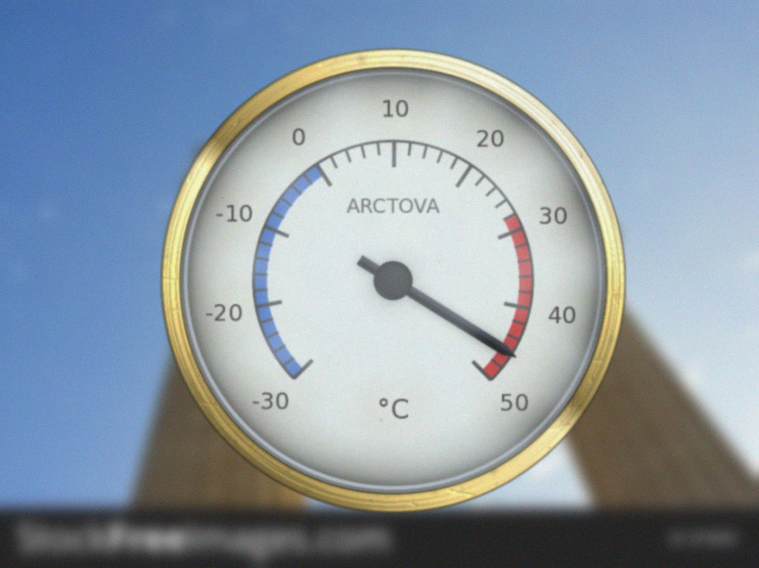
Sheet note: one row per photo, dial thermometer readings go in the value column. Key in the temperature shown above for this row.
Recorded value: 46 °C
